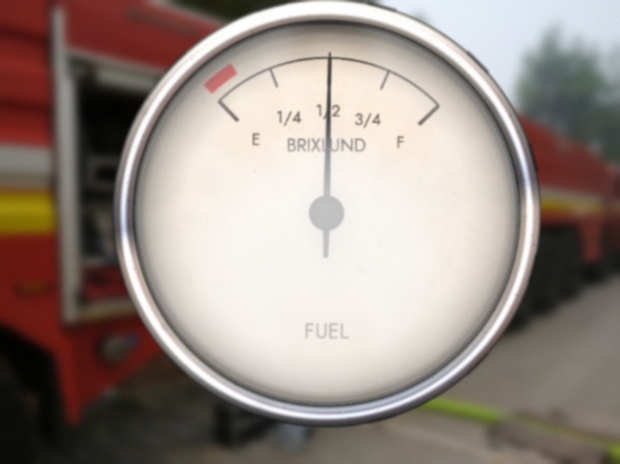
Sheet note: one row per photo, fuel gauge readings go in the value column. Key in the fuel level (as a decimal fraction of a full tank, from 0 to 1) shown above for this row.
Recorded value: 0.5
